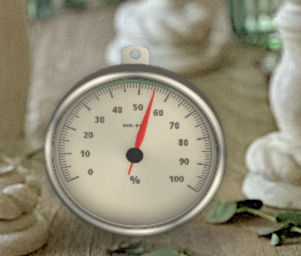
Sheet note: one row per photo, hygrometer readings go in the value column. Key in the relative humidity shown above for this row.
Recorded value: 55 %
